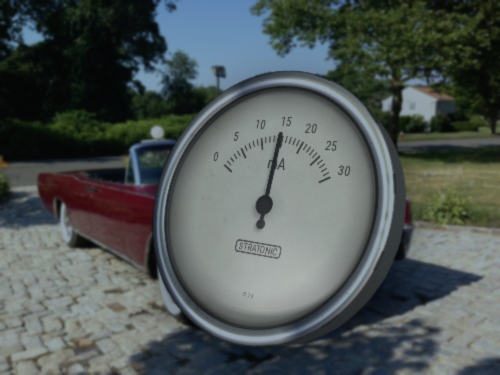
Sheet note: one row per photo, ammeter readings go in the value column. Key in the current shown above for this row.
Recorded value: 15 mA
